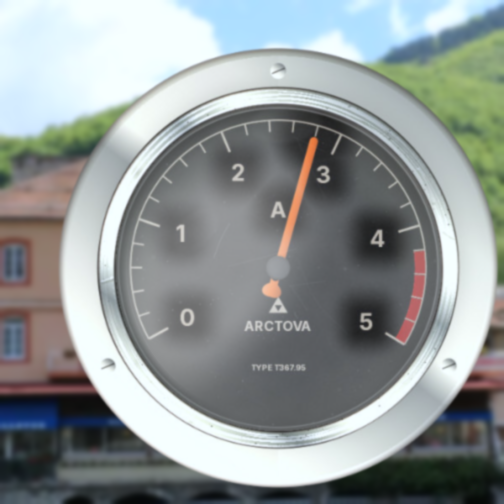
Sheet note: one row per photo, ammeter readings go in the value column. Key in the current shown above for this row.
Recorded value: 2.8 A
